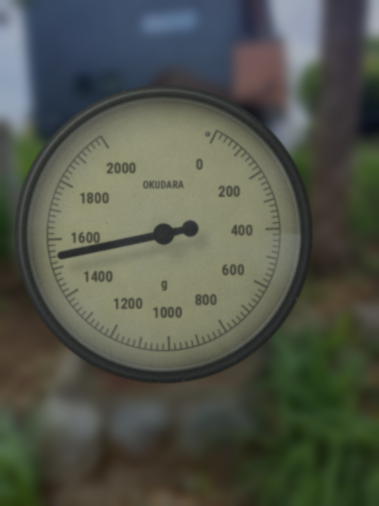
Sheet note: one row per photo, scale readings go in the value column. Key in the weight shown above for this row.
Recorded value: 1540 g
